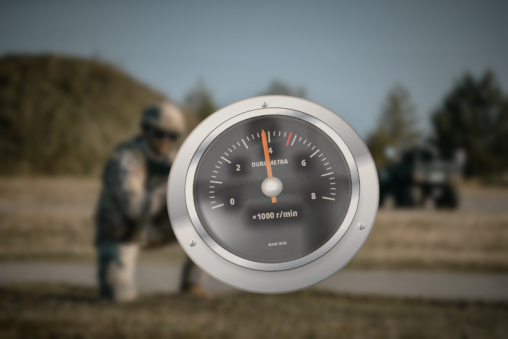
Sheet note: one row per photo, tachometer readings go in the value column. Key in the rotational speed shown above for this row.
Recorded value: 3800 rpm
